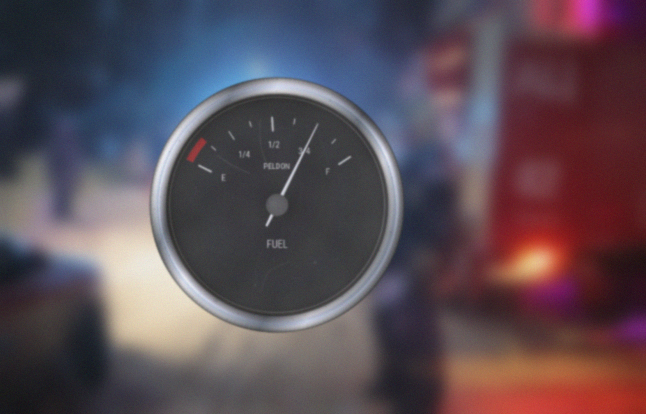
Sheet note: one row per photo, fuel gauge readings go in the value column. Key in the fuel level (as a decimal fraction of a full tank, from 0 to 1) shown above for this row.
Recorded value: 0.75
